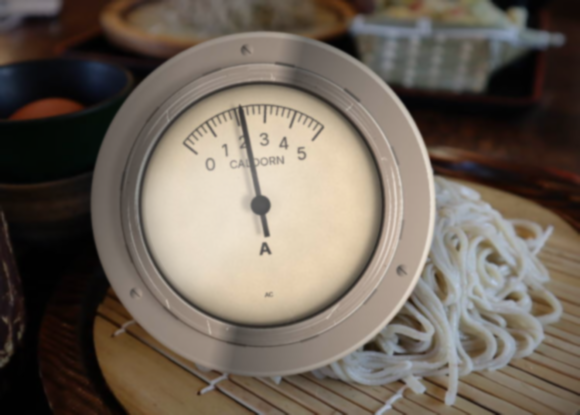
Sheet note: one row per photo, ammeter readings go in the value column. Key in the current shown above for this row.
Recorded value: 2.2 A
